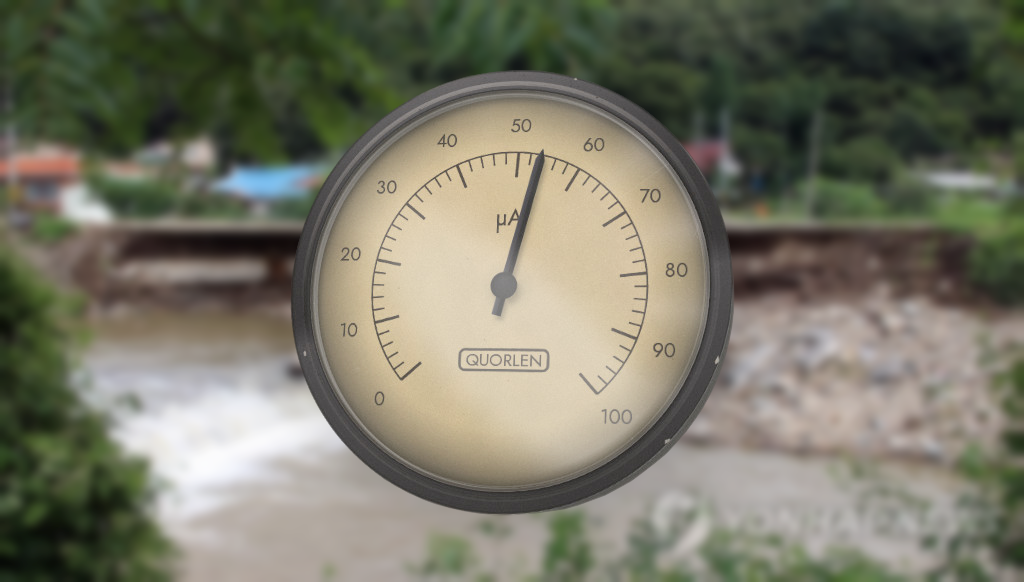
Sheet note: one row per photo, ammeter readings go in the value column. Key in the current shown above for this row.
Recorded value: 54 µA
